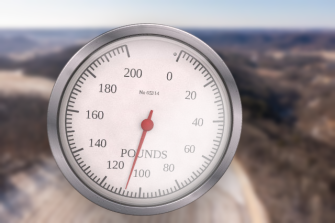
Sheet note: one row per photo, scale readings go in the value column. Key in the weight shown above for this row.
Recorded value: 108 lb
